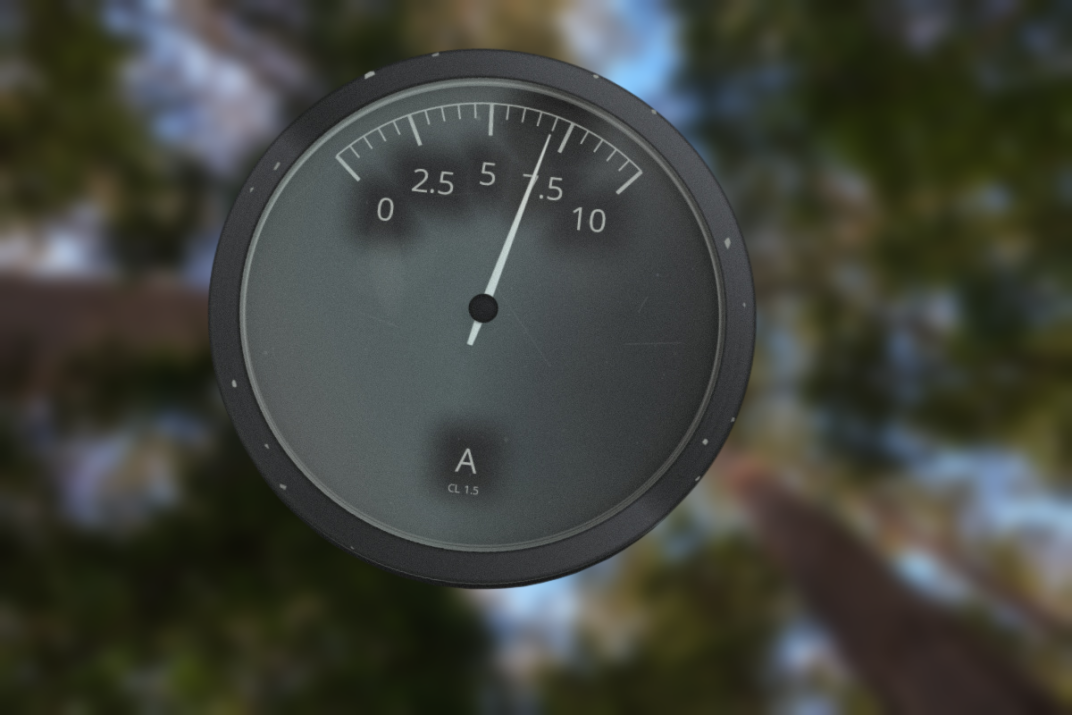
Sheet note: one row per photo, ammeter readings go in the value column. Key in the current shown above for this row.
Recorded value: 7 A
